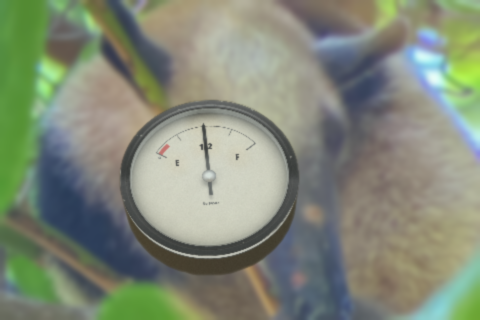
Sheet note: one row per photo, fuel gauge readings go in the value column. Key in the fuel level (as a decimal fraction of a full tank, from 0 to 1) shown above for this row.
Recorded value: 0.5
